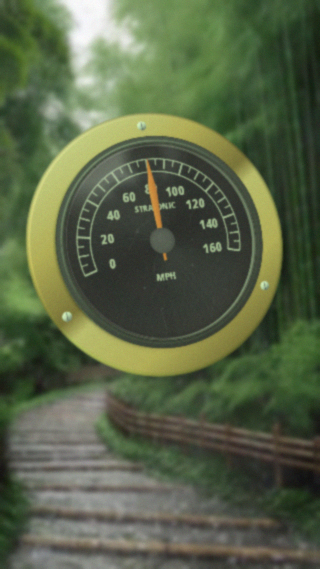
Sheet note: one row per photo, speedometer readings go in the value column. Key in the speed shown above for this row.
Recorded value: 80 mph
